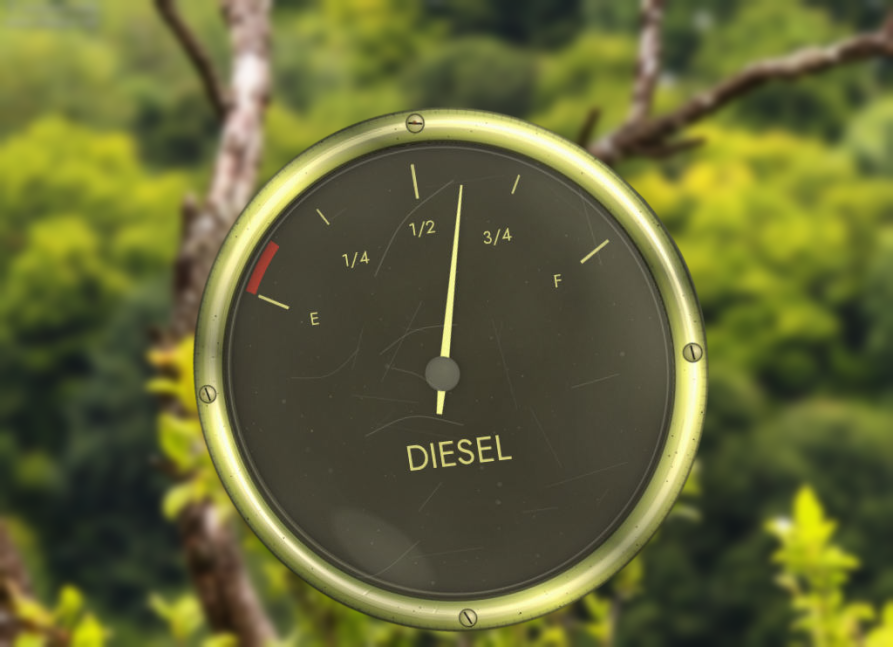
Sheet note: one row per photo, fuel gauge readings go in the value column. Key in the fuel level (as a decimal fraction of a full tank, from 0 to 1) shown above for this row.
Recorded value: 0.625
